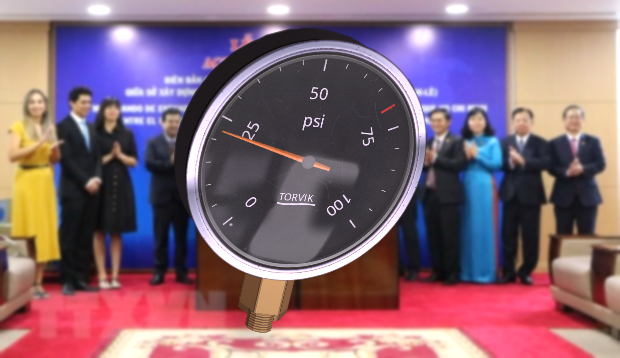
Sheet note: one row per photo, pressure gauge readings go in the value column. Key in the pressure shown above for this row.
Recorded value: 22.5 psi
